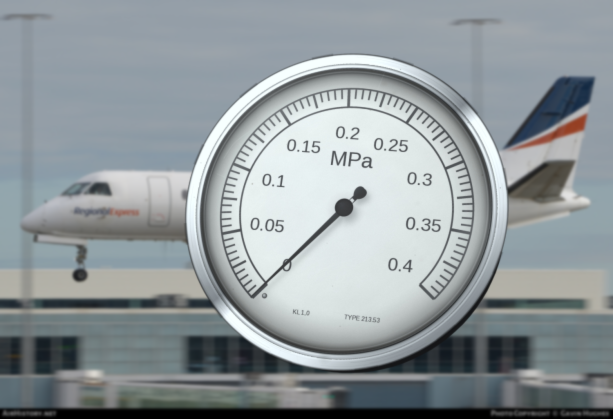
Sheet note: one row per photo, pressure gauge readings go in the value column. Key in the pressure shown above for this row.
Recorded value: 0 MPa
